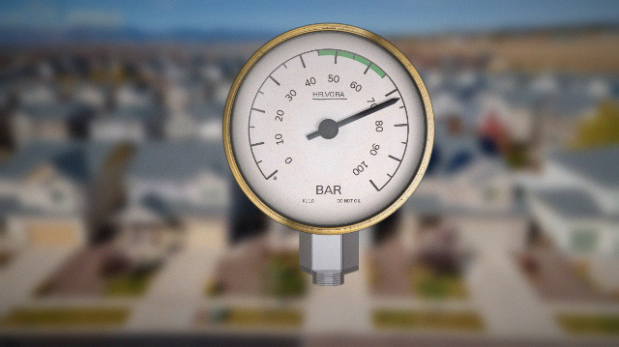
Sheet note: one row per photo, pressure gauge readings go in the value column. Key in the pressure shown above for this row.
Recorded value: 72.5 bar
